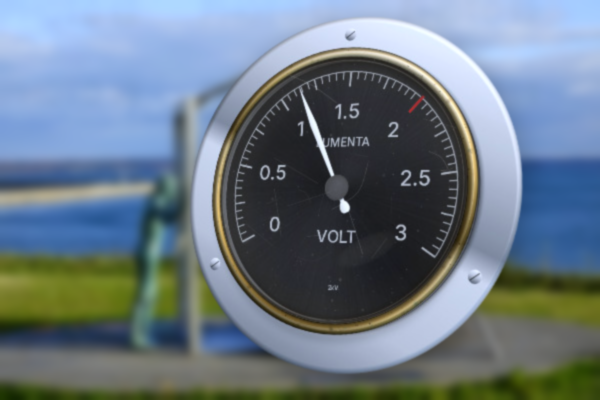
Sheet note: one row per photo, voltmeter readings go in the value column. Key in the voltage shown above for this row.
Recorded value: 1.15 V
